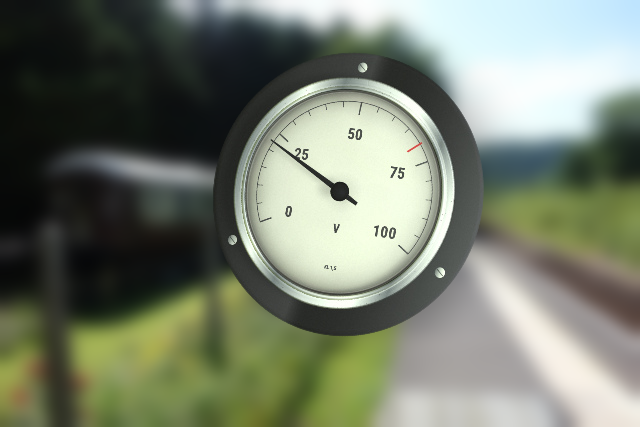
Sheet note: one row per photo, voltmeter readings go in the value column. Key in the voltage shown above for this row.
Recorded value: 22.5 V
